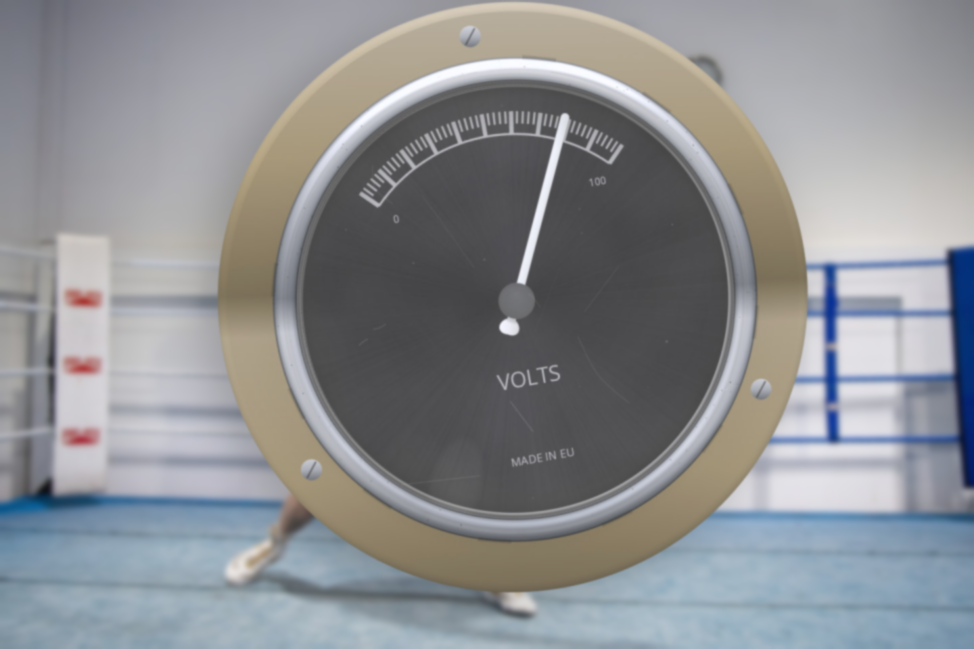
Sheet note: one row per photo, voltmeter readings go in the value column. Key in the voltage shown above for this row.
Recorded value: 78 V
